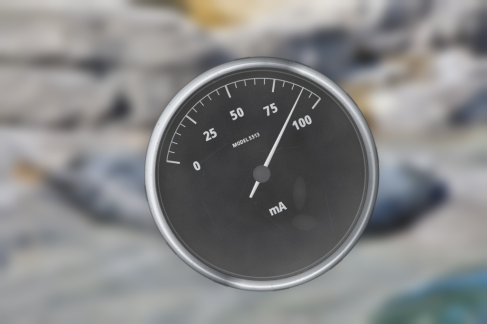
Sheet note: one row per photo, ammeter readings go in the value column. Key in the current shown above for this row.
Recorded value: 90 mA
